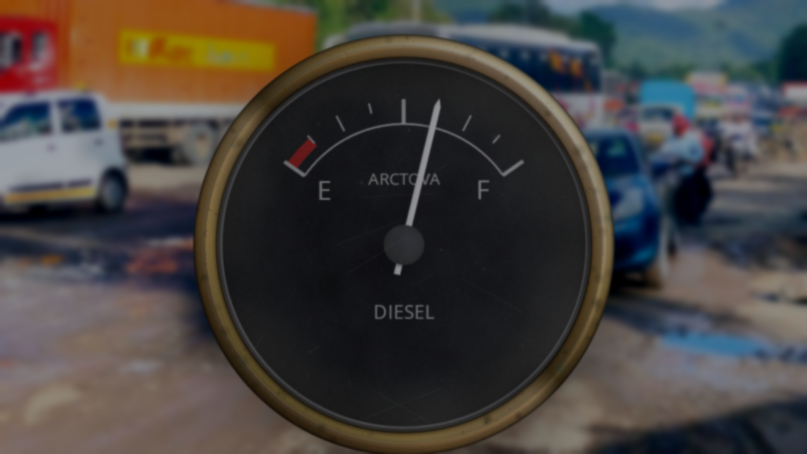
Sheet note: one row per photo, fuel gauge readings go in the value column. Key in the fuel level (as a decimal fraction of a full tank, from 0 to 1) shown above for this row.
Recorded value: 0.625
